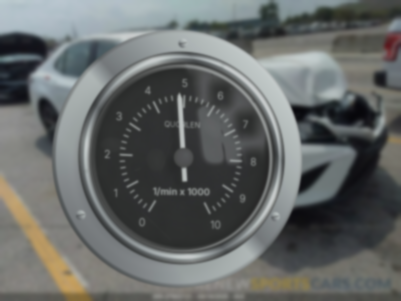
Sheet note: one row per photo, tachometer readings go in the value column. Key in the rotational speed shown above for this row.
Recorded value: 4800 rpm
